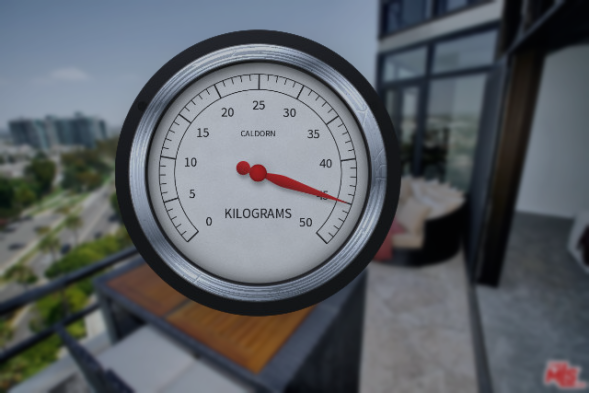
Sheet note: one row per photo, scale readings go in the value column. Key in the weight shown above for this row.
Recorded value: 45 kg
